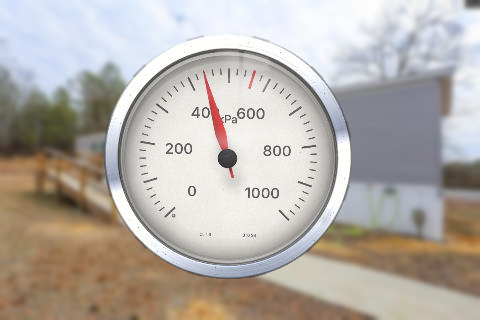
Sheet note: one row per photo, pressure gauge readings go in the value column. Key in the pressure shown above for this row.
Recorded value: 440 kPa
